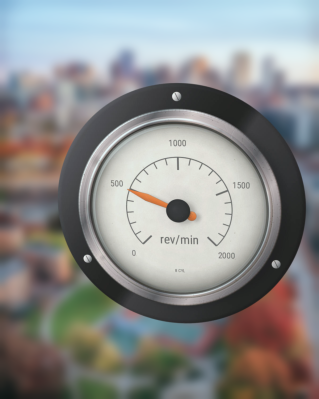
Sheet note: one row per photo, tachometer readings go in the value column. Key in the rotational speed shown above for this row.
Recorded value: 500 rpm
